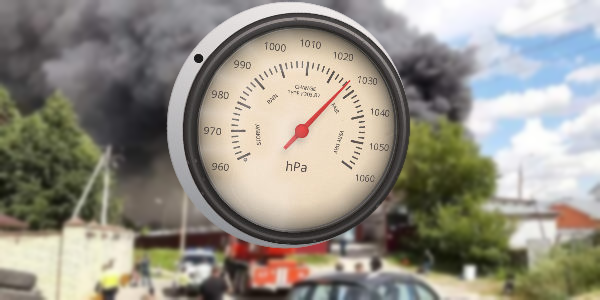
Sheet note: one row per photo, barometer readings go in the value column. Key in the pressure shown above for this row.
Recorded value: 1026 hPa
